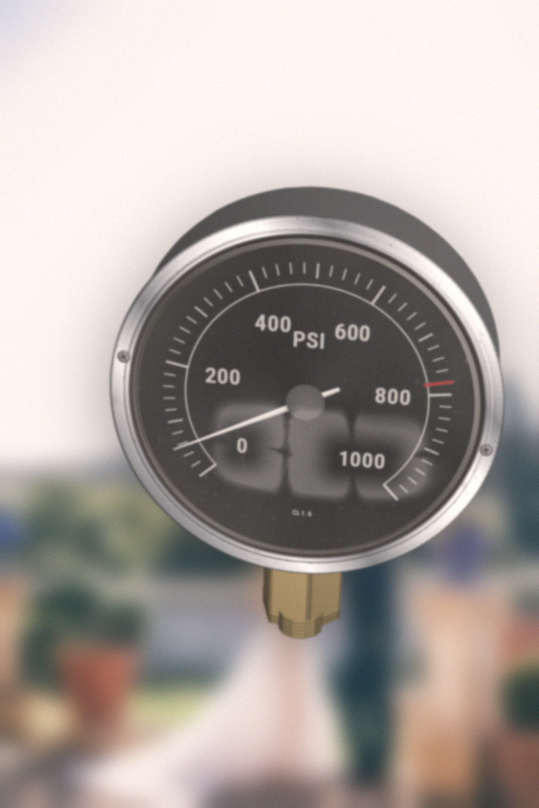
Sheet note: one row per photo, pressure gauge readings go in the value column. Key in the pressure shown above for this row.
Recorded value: 60 psi
